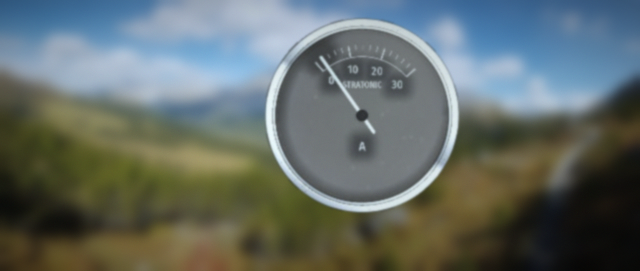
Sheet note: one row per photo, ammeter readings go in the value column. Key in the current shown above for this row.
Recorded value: 2 A
